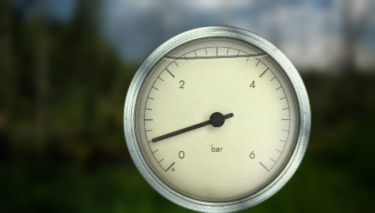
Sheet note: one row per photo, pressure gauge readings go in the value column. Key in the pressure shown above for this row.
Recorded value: 0.6 bar
